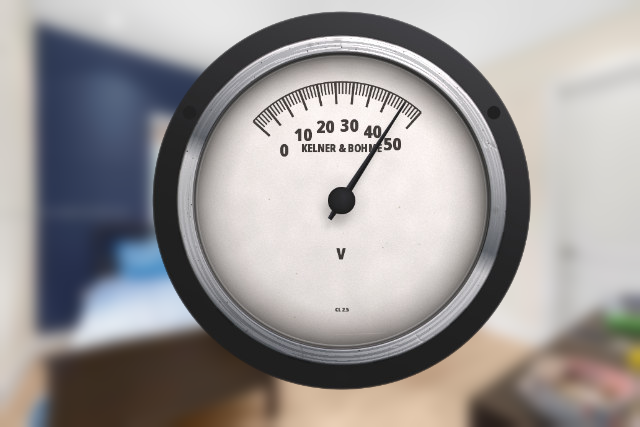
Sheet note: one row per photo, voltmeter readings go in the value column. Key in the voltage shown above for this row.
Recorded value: 45 V
